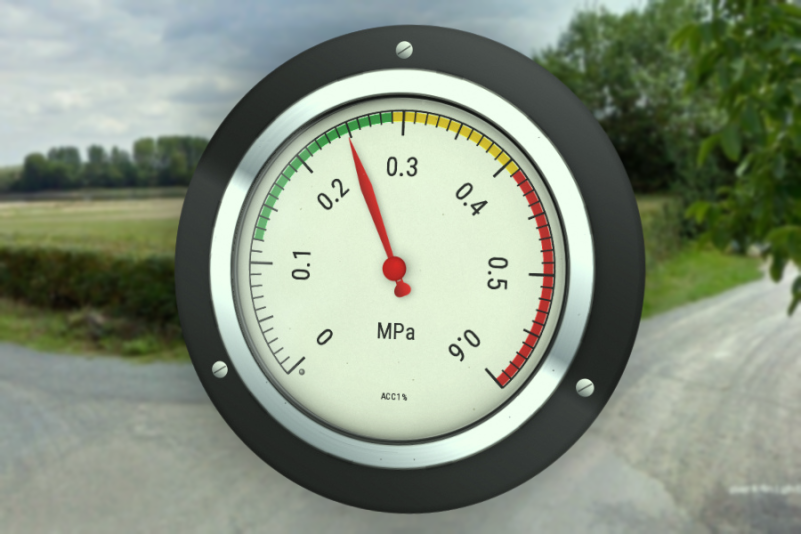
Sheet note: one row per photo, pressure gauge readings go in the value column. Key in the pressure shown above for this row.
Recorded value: 0.25 MPa
